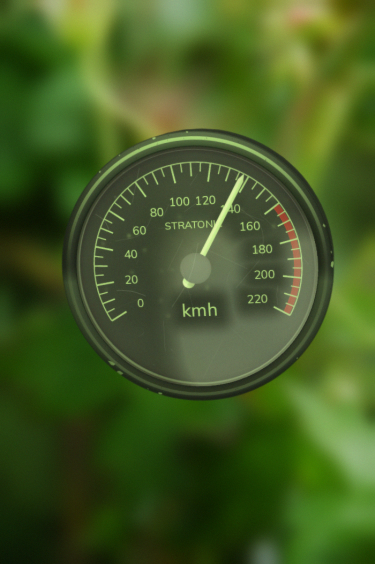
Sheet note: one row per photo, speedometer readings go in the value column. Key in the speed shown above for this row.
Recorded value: 137.5 km/h
